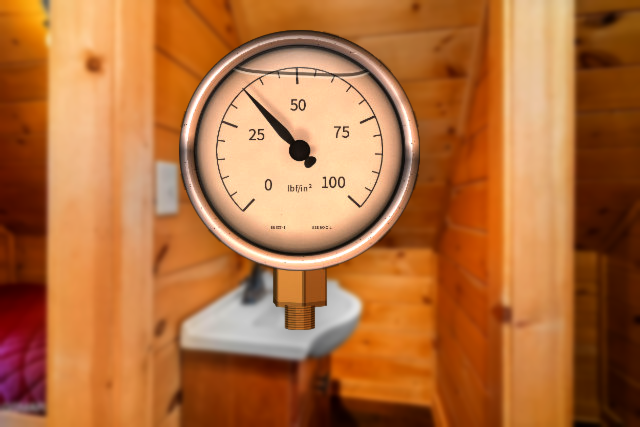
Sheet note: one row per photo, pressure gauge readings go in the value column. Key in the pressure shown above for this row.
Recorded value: 35 psi
